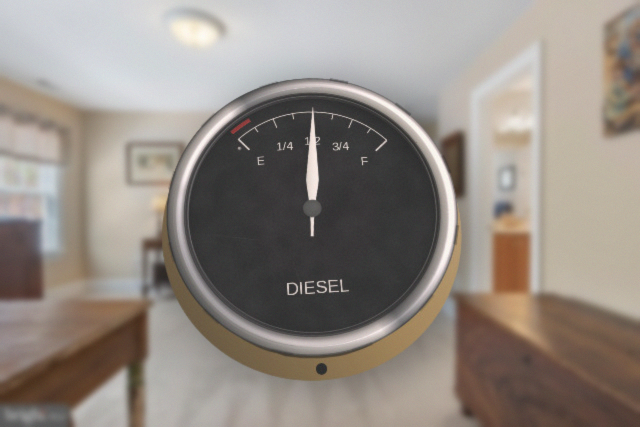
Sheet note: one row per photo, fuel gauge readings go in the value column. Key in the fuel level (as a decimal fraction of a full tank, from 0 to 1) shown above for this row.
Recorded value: 0.5
